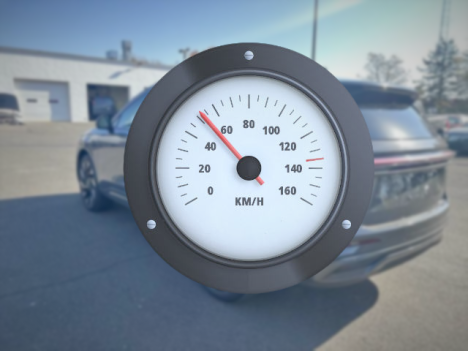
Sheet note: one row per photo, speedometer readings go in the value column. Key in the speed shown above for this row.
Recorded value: 52.5 km/h
